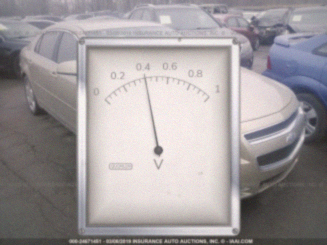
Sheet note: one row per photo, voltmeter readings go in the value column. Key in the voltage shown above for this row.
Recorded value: 0.4 V
